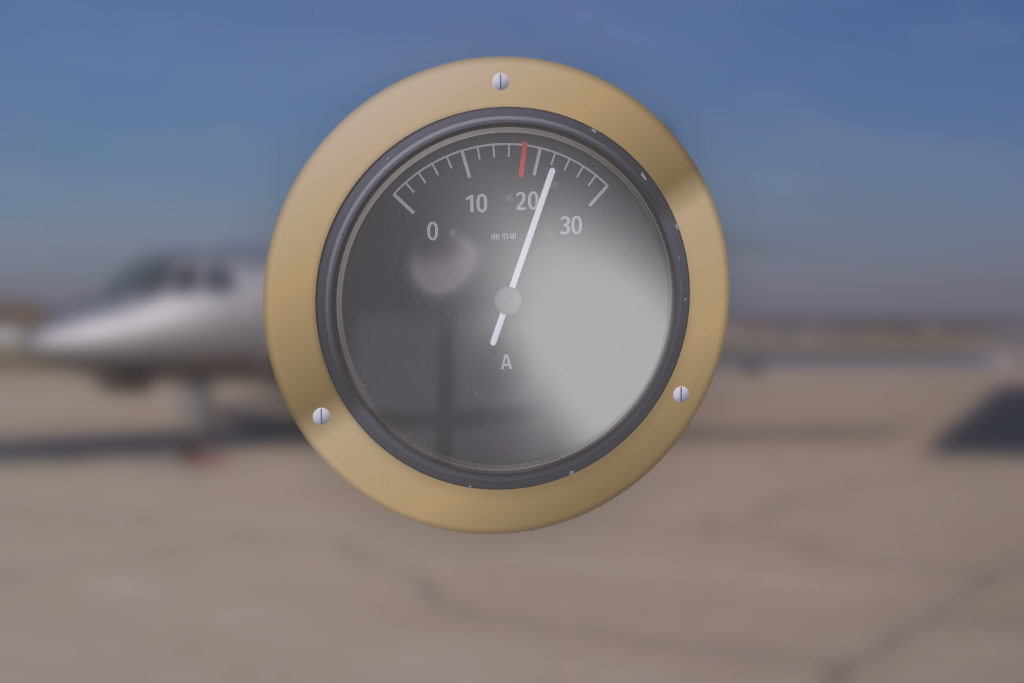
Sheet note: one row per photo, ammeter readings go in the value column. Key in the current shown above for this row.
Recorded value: 22 A
